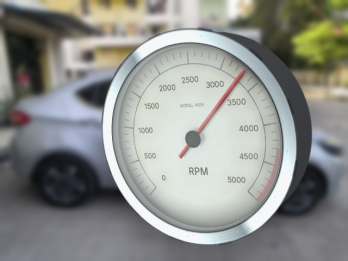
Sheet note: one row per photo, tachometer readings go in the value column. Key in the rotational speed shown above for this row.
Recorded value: 3300 rpm
